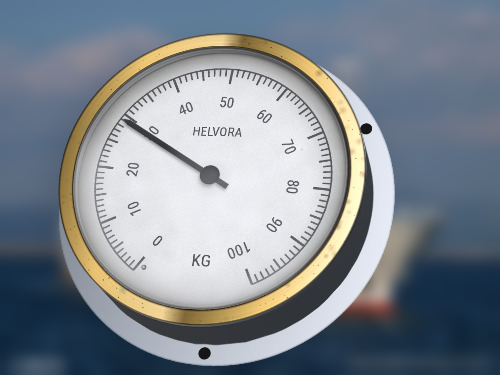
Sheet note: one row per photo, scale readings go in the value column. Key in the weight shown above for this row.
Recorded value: 29 kg
